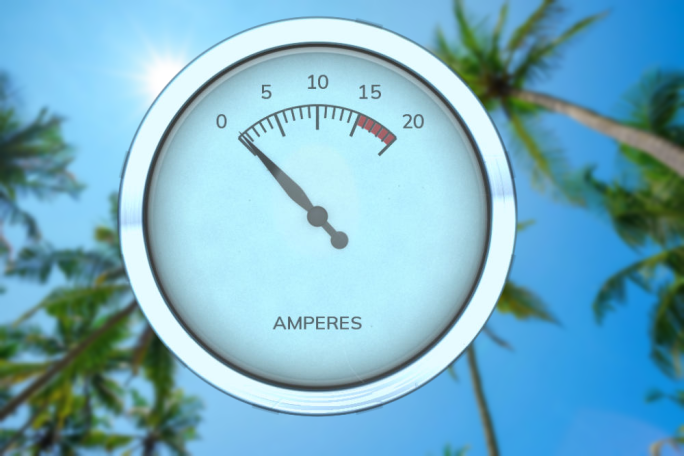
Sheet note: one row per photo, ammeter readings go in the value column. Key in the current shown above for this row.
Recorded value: 0.5 A
